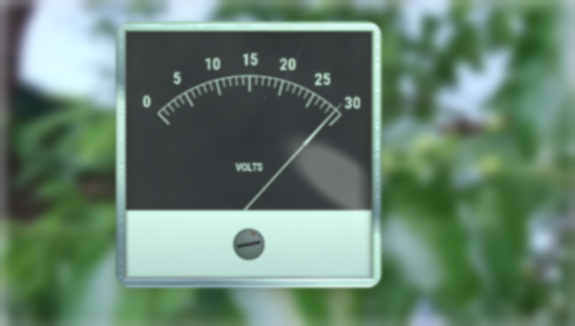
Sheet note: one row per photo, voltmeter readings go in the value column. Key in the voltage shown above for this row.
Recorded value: 29 V
